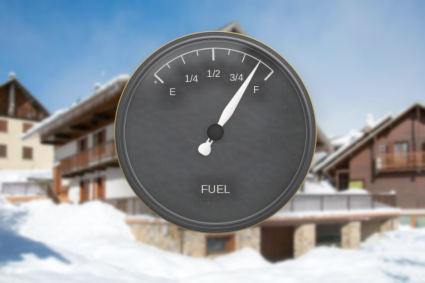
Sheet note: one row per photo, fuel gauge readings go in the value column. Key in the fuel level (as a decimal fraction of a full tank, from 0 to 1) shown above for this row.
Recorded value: 0.875
